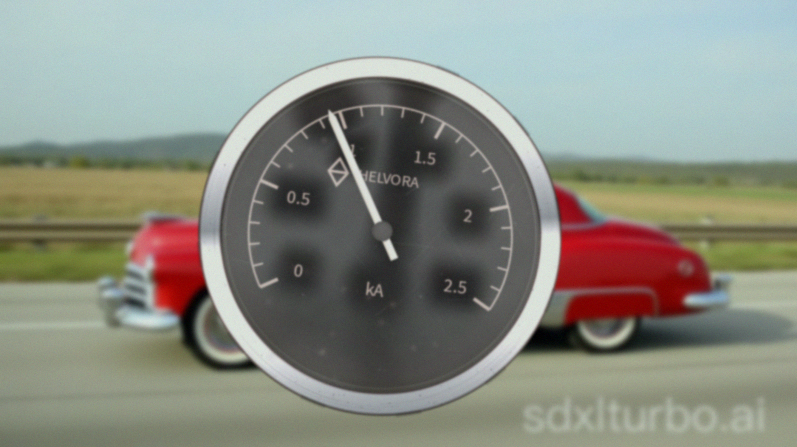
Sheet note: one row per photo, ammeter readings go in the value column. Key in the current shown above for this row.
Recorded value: 0.95 kA
